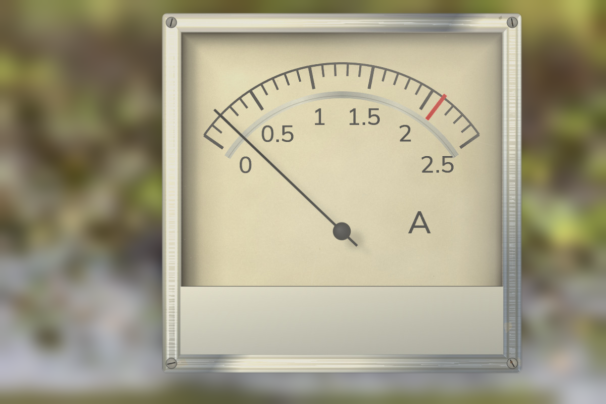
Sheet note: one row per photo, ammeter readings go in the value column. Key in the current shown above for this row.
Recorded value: 0.2 A
